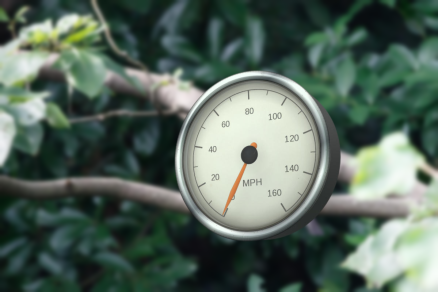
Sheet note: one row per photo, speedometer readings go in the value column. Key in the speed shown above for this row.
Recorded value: 0 mph
